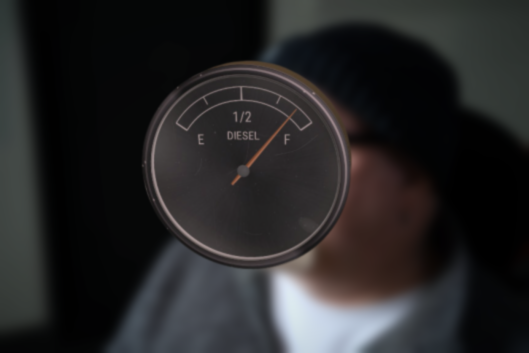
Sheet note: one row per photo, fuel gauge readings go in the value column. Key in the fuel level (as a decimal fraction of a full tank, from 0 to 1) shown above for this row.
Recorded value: 0.875
